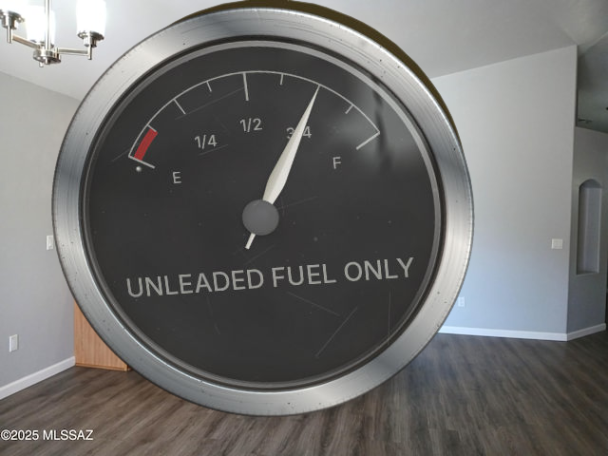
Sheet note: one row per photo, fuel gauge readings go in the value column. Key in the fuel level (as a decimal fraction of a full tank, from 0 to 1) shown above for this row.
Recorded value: 0.75
